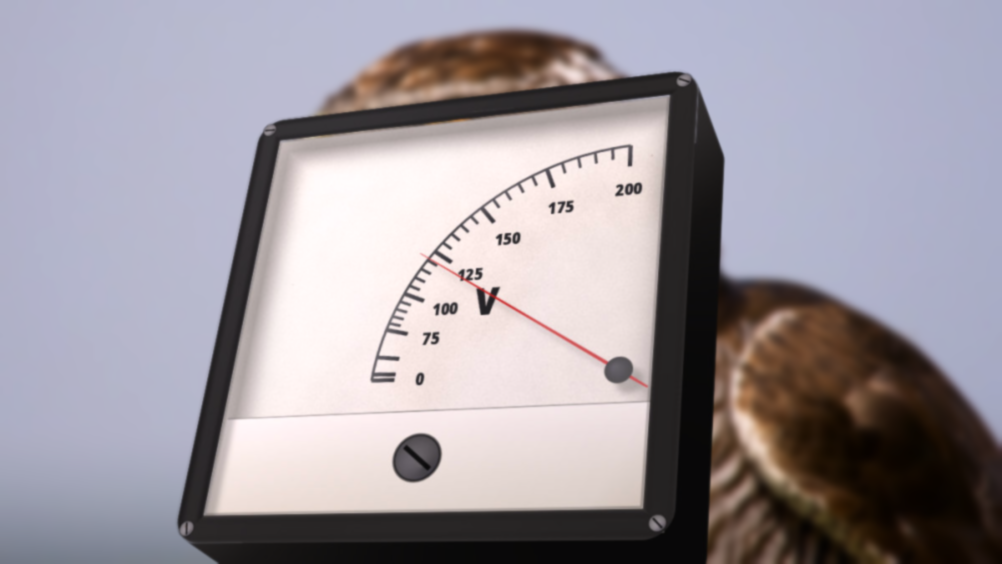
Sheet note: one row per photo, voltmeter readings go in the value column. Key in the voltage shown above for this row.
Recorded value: 120 V
